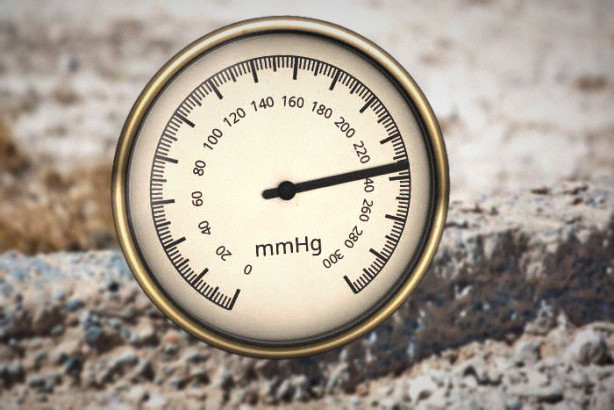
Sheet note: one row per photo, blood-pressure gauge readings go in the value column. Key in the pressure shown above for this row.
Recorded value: 234 mmHg
